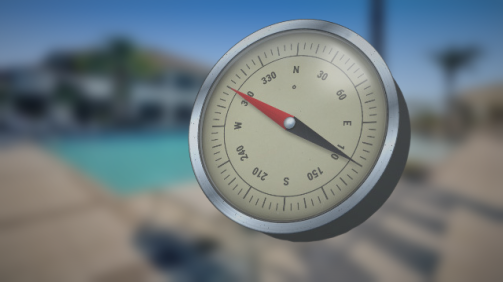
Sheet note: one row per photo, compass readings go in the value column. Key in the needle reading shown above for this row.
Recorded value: 300 °
